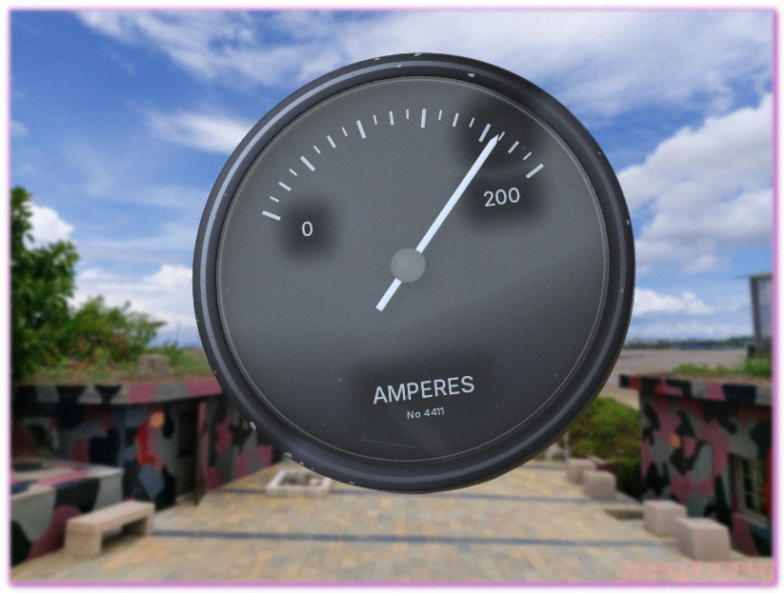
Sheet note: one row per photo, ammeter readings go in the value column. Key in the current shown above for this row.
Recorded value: 170 A
